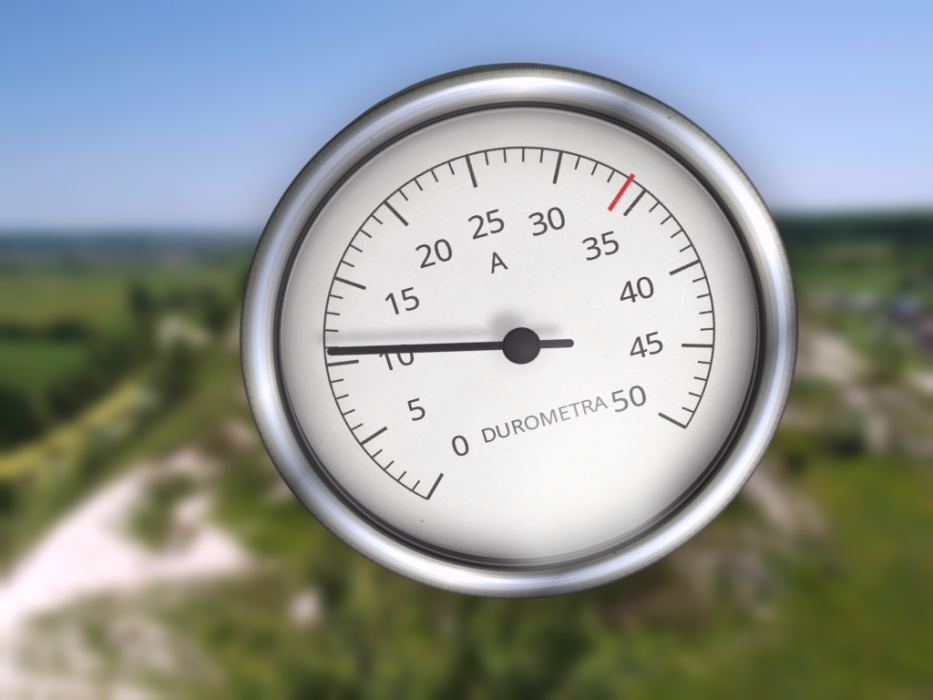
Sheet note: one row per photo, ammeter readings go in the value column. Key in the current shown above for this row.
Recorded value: 11 A
